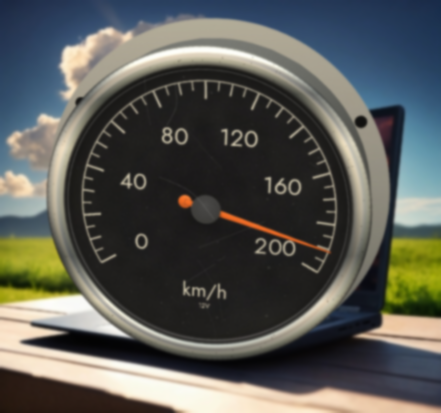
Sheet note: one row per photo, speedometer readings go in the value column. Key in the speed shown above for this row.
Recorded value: 190 km/h
